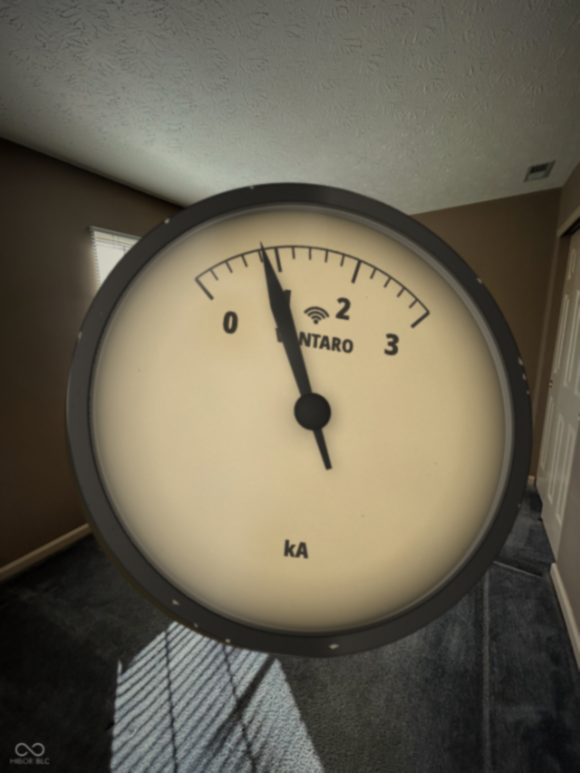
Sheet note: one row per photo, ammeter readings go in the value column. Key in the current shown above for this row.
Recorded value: 0.8 kA
